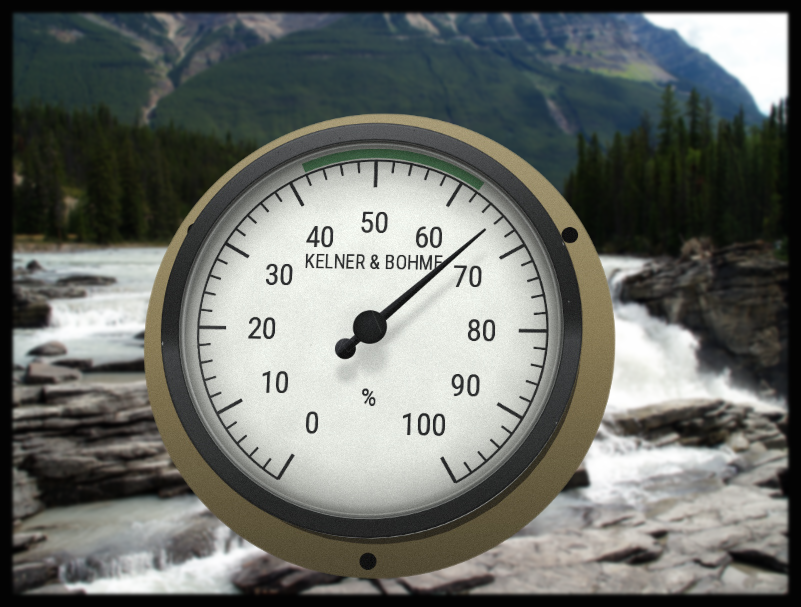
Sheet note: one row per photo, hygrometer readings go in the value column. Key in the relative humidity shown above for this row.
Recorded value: 66 %
